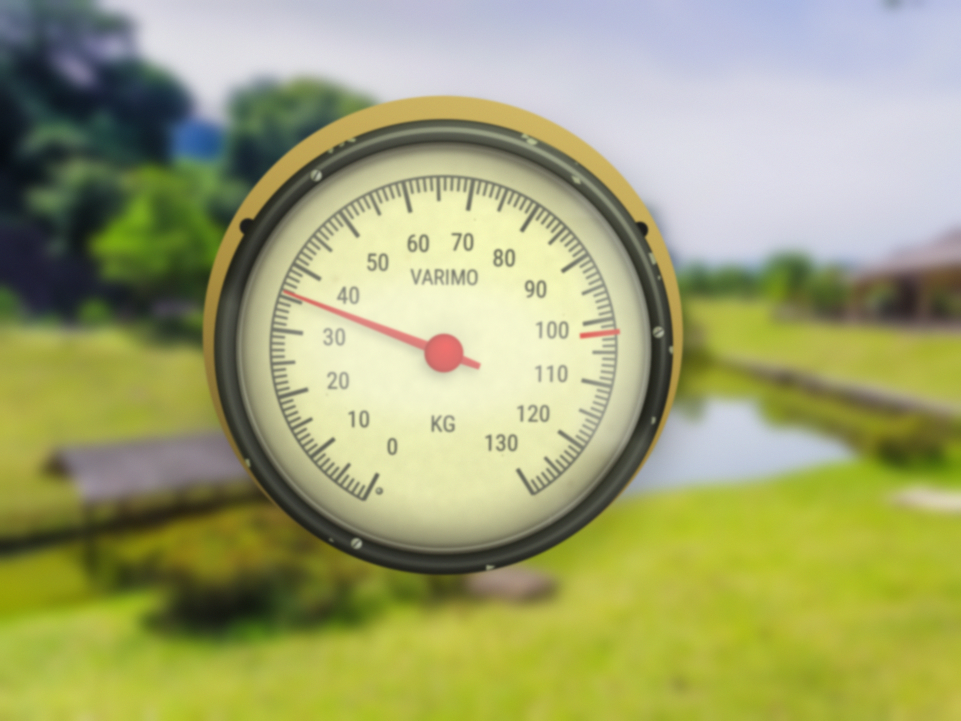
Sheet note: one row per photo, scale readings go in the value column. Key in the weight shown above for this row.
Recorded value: 36 kg
